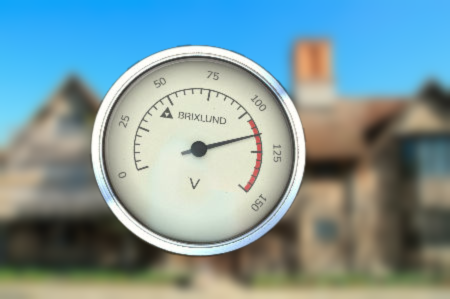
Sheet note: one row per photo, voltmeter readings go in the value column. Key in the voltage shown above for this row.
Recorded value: 115 V
